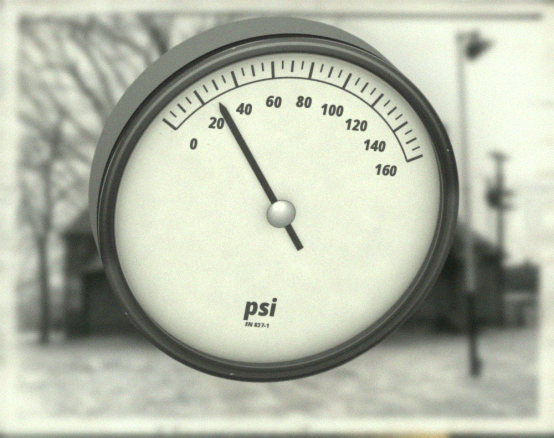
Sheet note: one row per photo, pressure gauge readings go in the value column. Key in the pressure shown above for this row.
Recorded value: 27.5 psi
